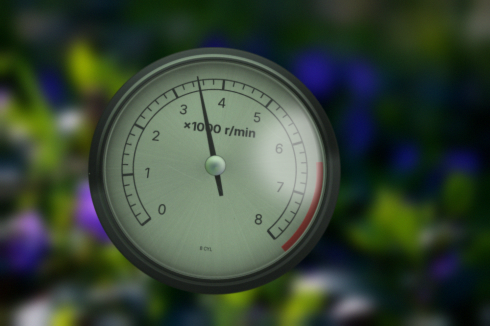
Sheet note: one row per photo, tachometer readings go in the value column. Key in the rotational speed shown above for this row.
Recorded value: 3500 rpm
